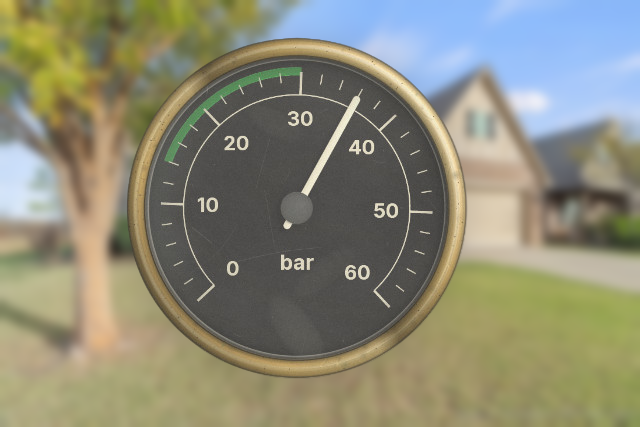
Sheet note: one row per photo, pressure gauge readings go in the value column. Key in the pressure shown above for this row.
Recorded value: 36 bar
